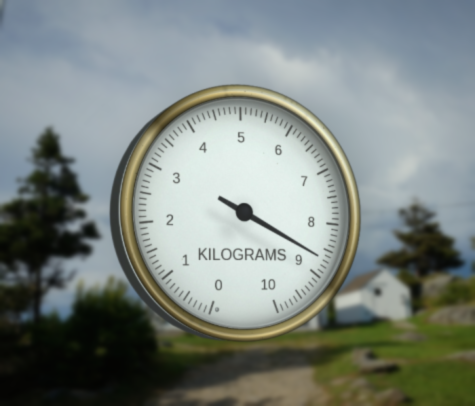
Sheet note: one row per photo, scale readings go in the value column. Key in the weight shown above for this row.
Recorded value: 8.7 kg
